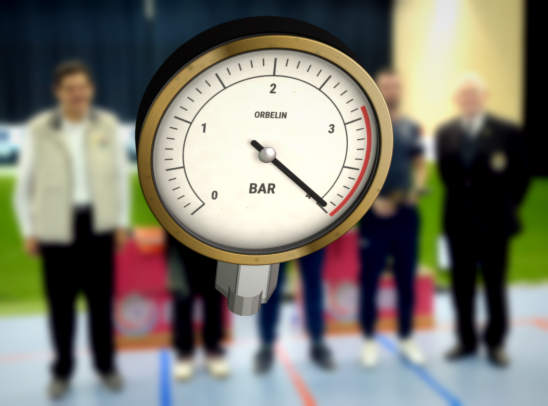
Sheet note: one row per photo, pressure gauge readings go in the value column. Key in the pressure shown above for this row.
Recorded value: 3.95 bar
